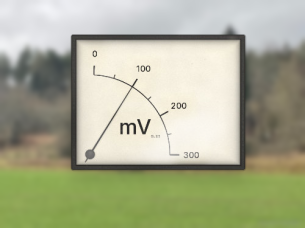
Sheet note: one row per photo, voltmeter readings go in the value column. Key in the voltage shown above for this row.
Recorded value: 100 mV
